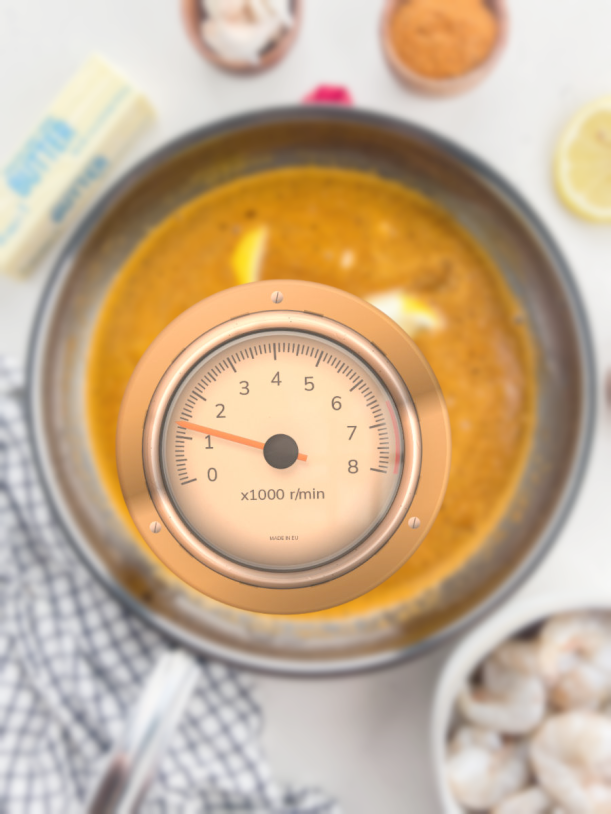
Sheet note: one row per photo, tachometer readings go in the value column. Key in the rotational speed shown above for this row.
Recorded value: 1300 rpm
